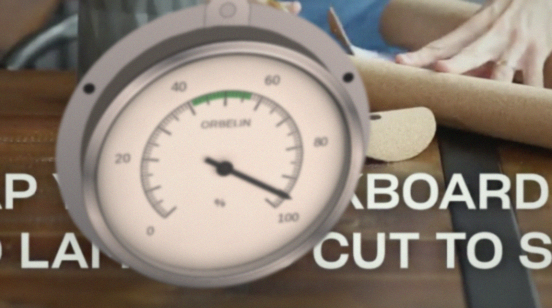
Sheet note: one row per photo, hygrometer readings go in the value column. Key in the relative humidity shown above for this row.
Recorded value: 95 %
